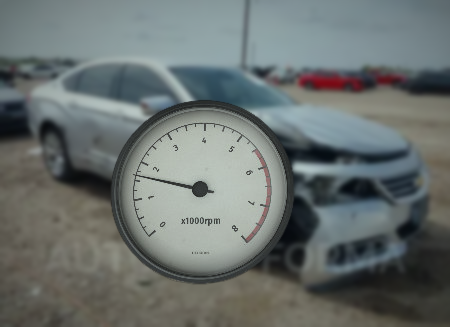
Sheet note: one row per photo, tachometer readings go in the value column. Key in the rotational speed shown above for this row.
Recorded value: 1625 rpm
